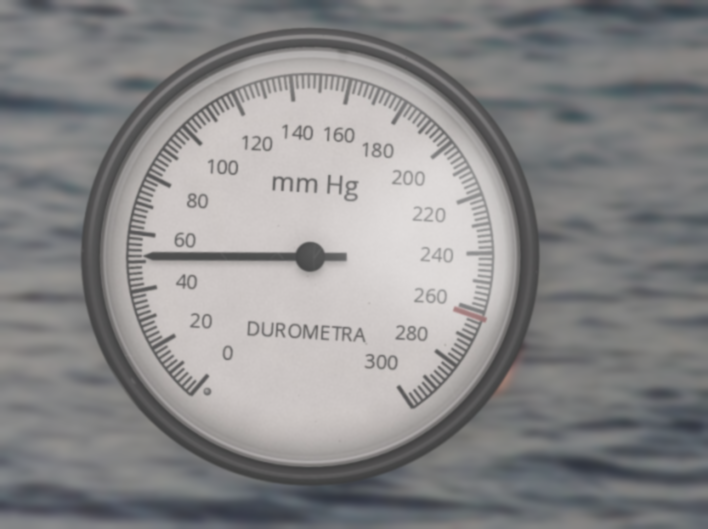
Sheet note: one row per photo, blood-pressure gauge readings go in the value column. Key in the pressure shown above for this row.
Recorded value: 52 mmHg
